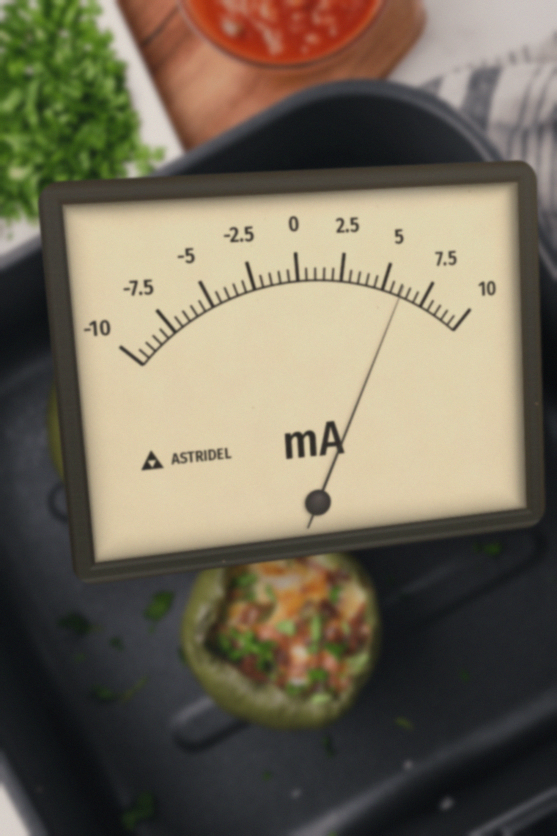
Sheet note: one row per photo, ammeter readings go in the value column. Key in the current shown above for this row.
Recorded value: 6 mA
